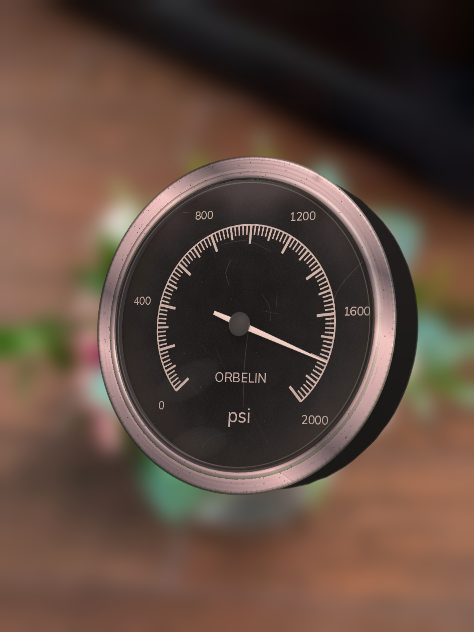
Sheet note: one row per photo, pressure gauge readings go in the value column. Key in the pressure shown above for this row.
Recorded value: 1800 psi
